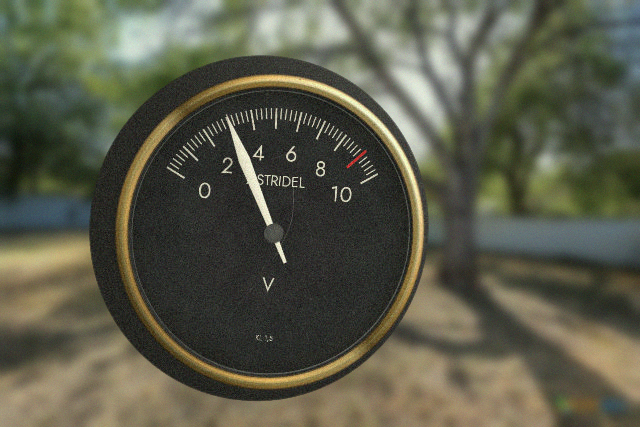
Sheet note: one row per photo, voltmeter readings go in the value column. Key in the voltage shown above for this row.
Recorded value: 3 V
